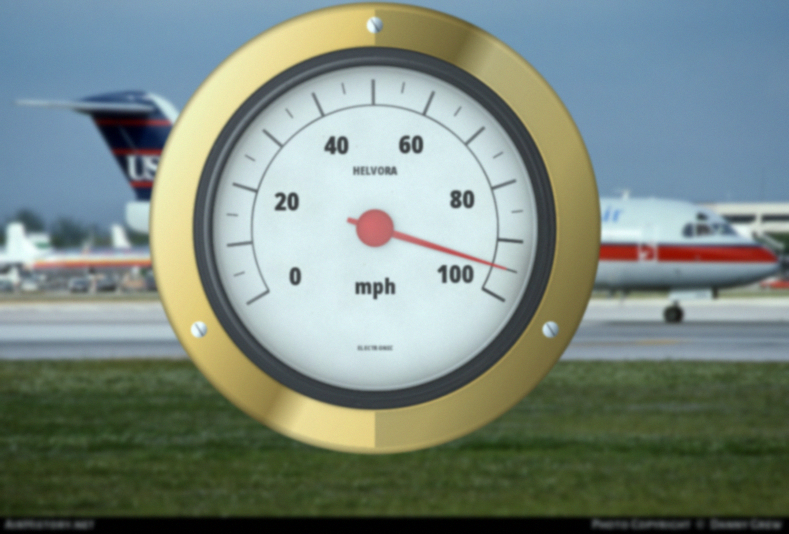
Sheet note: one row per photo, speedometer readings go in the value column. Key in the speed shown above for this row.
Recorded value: 95 mph
